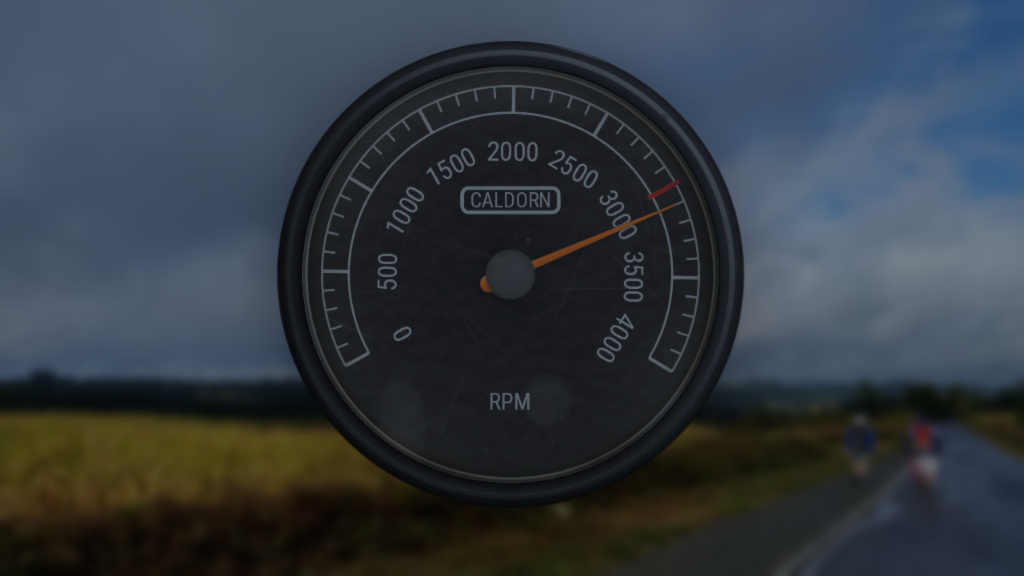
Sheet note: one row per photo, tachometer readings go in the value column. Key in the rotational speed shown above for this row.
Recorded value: 3100 rpm
